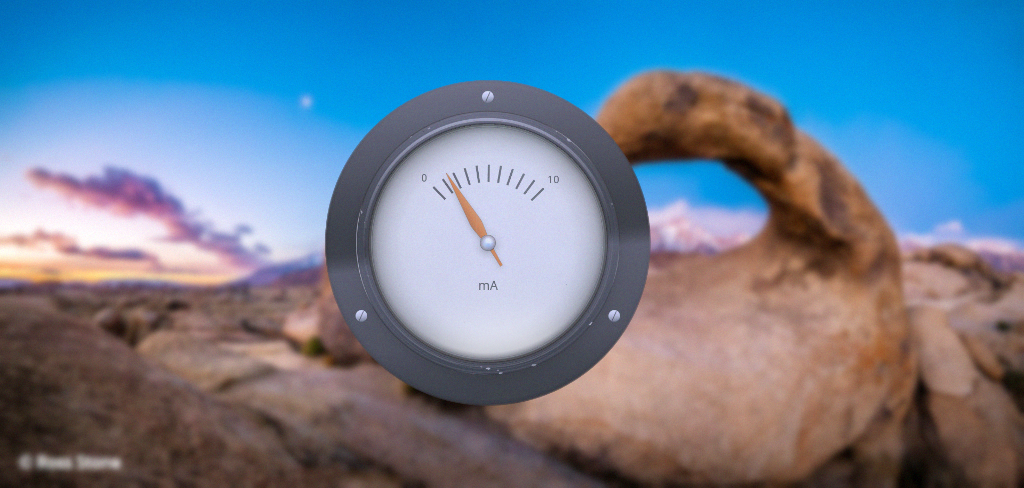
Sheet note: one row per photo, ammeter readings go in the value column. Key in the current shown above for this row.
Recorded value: 1.5 mA
